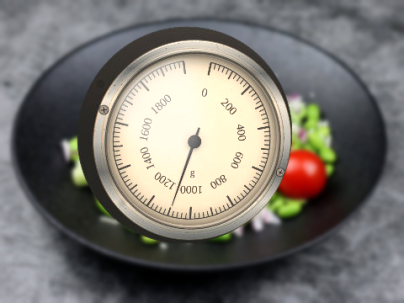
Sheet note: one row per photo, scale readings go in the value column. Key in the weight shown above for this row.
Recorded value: 1100 g
